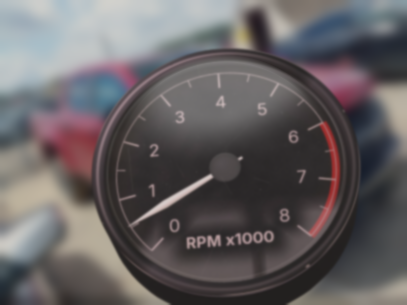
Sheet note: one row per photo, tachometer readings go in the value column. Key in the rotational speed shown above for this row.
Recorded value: 500 rpm
